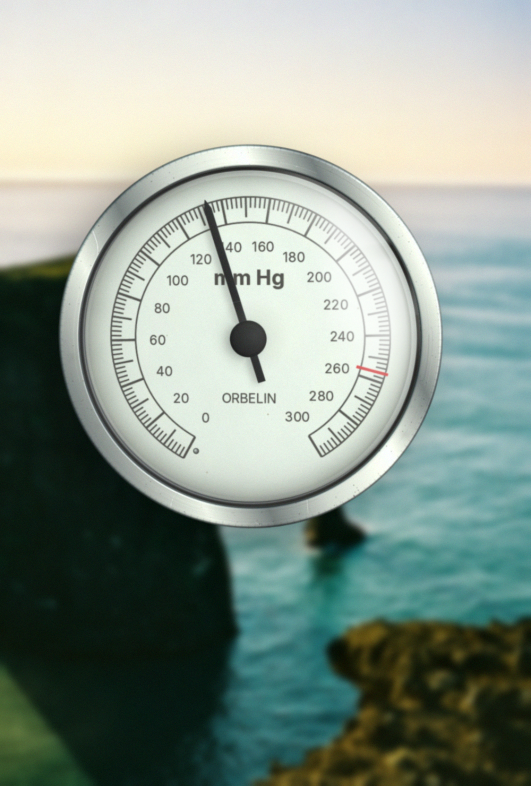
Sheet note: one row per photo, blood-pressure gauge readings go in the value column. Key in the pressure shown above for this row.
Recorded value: 134 mmHg
